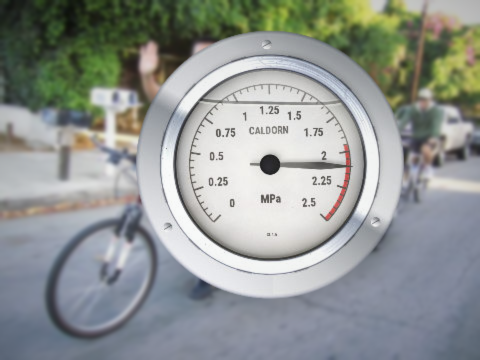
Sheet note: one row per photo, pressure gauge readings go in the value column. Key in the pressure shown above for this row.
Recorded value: 2.1 MPa
